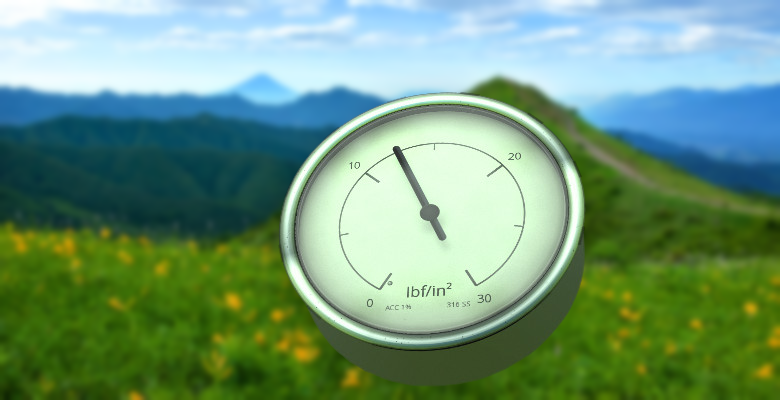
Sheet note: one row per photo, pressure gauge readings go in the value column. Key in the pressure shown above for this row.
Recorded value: 12.5 psi
